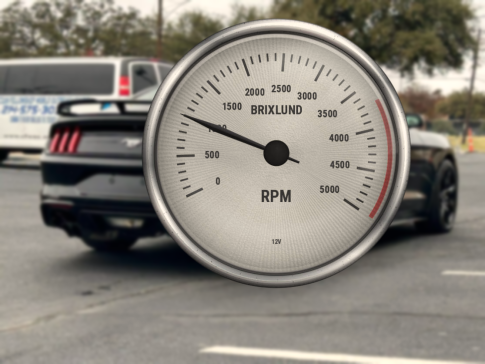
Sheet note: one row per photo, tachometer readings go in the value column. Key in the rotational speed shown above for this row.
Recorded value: 1000 rpm
